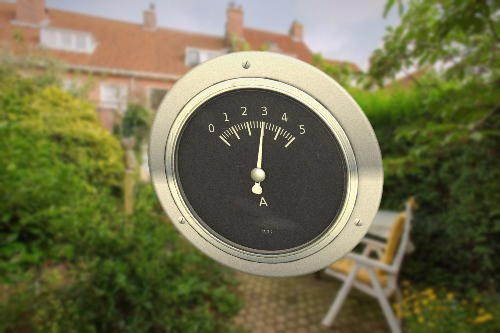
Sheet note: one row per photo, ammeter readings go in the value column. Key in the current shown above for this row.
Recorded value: 3 A
